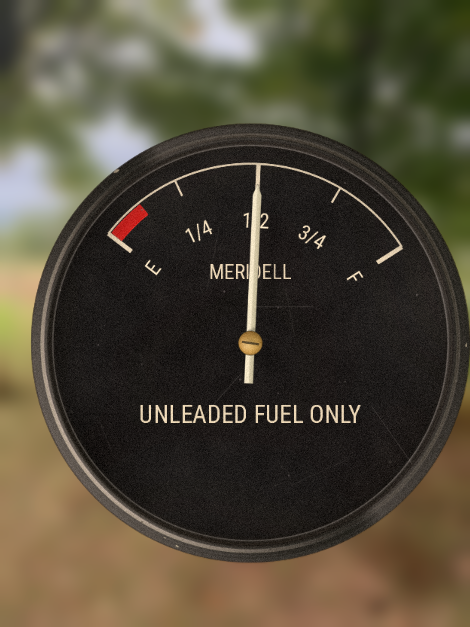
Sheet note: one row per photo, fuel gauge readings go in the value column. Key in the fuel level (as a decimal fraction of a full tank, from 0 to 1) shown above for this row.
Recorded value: 0.5
